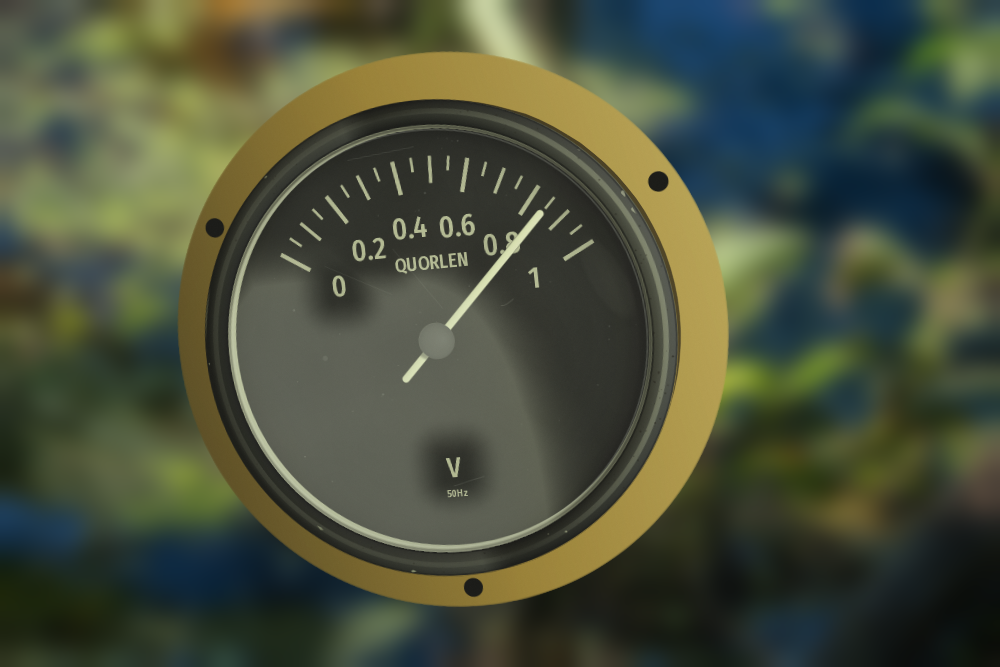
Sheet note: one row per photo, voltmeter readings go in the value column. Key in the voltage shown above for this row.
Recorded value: 0.85 V
